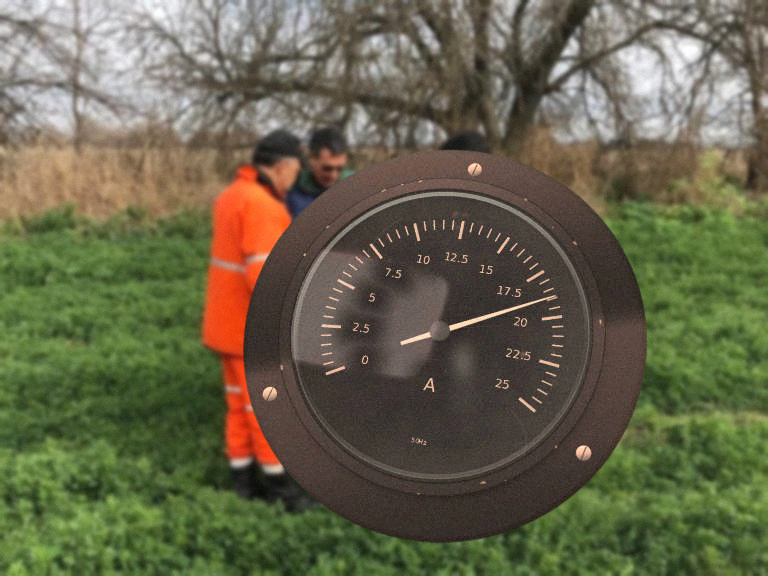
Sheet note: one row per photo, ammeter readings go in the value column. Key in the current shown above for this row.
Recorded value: 19 A
